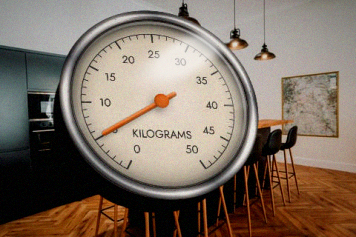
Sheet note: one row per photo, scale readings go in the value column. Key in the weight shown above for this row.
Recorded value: 5 kg
